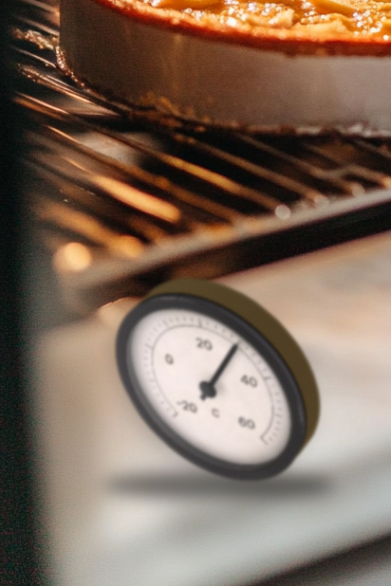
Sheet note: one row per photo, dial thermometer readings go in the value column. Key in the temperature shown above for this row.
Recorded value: 30 °C
